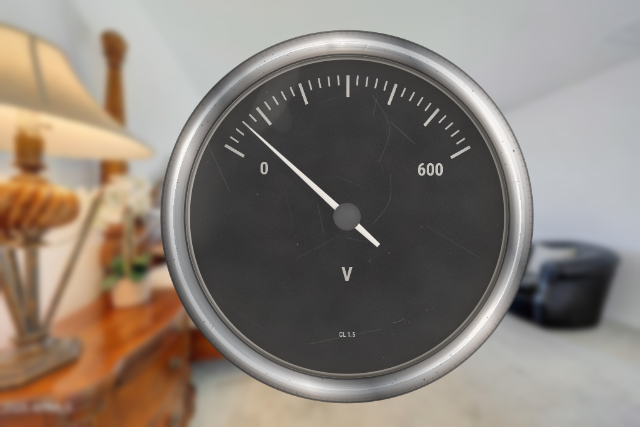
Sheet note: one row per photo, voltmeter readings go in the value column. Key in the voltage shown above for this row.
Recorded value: 60 V
